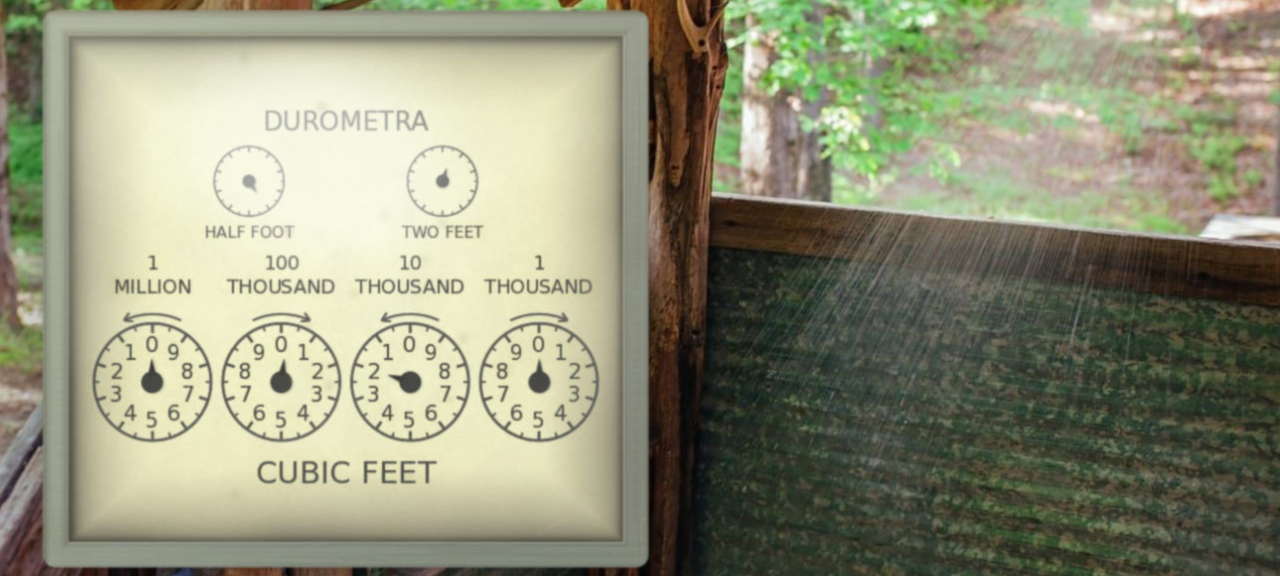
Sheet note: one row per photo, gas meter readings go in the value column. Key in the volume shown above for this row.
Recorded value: 2000 ft³
